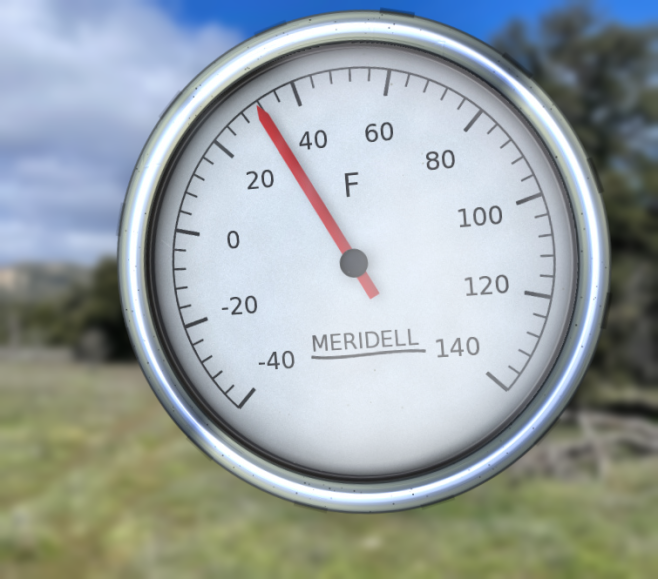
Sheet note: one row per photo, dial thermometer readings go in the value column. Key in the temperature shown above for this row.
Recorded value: 32 °F
